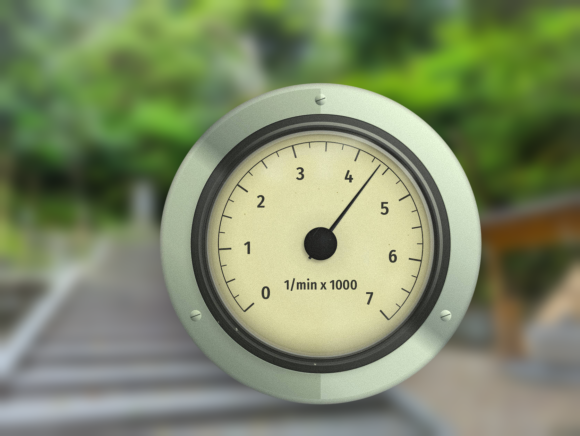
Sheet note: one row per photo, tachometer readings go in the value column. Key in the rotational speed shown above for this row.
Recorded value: 4375 rpm
